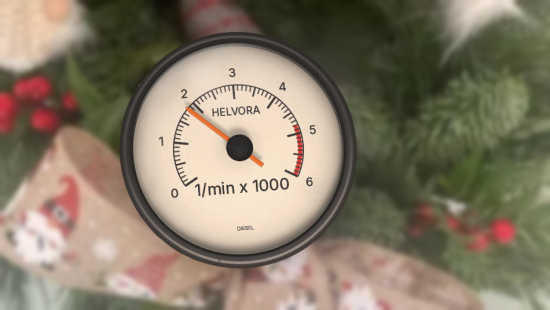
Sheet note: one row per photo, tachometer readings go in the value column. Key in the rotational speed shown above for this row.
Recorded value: 1800 rpm
